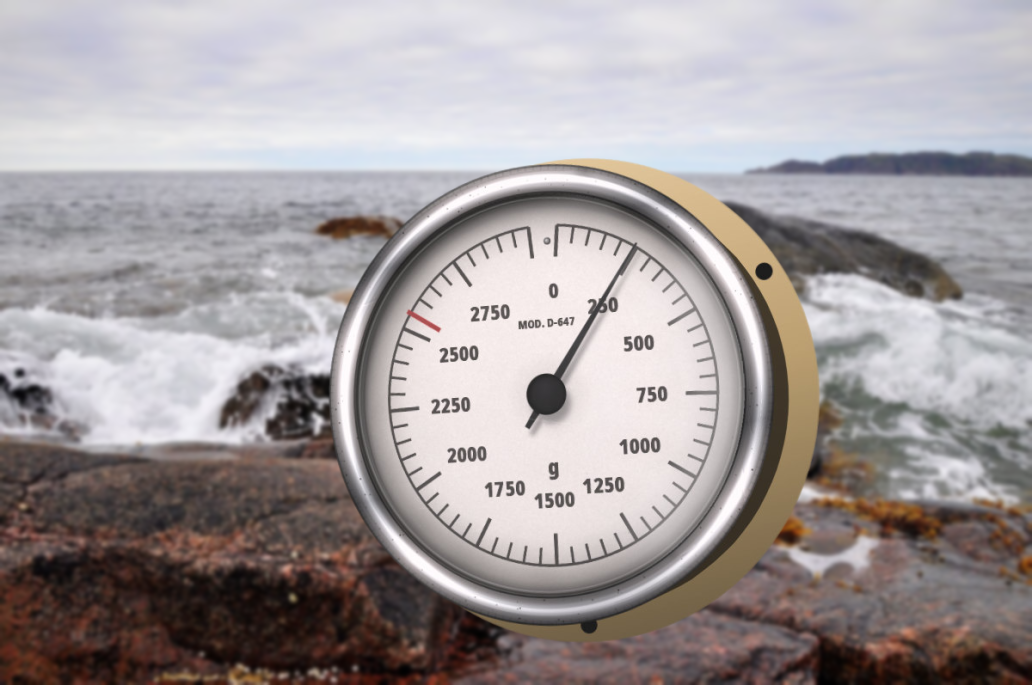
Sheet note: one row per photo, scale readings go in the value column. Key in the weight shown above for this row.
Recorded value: 250 g
